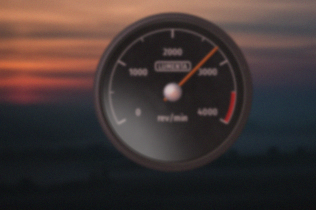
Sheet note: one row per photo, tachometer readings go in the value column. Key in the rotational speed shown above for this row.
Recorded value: 2750 rpm
